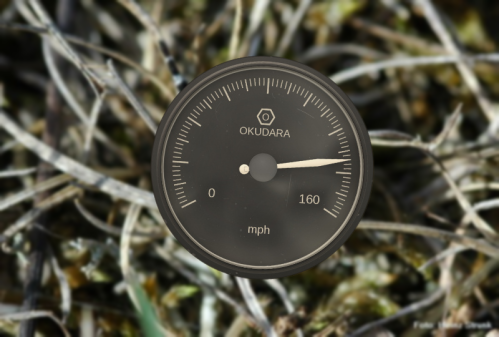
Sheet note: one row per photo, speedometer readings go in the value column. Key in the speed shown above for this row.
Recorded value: 134 mph
